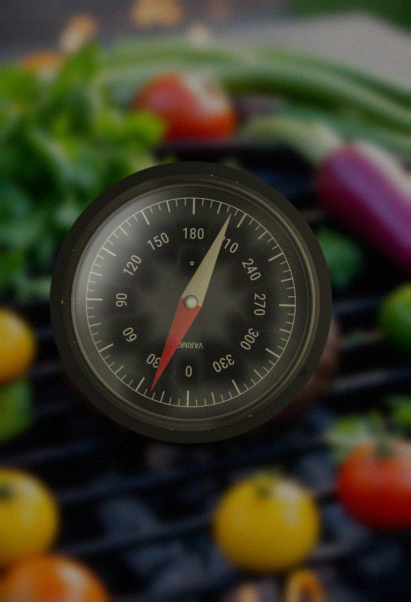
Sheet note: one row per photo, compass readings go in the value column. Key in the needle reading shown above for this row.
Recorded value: 22.5 °
